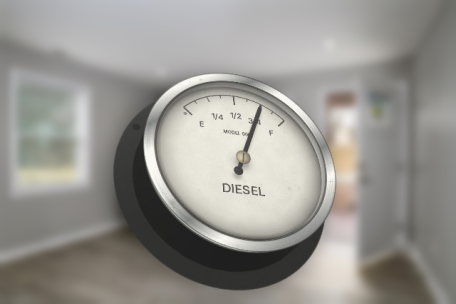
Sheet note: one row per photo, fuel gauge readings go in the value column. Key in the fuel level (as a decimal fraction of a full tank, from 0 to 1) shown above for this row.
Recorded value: 0.75
